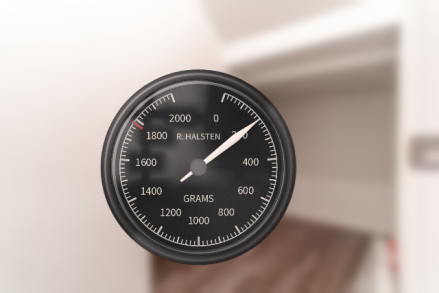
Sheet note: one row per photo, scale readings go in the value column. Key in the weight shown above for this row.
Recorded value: 200 g
